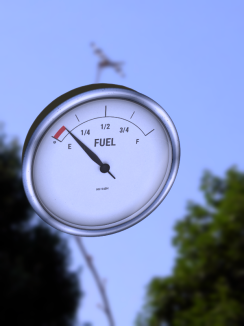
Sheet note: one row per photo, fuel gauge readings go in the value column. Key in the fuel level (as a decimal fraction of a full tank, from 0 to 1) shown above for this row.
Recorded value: 0.125
